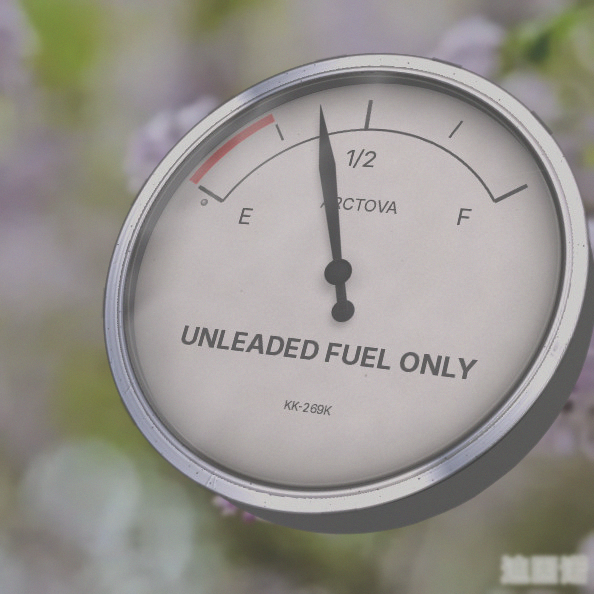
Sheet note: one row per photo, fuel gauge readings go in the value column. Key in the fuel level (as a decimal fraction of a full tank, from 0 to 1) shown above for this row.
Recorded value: 0.375
